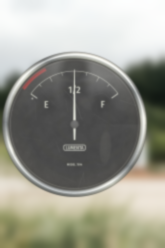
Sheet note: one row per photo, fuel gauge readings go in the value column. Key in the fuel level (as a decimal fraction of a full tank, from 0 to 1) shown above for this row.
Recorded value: 0.5
